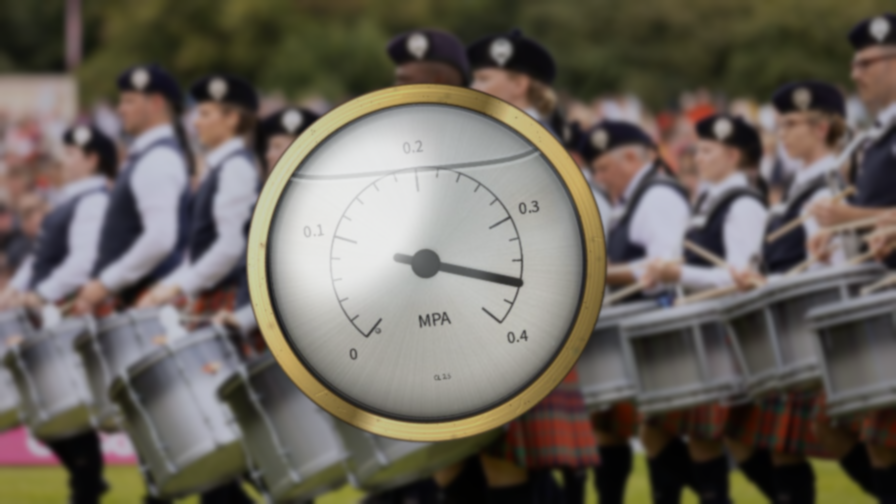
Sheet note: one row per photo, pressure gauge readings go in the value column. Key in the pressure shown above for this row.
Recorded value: 0.36 MPa
